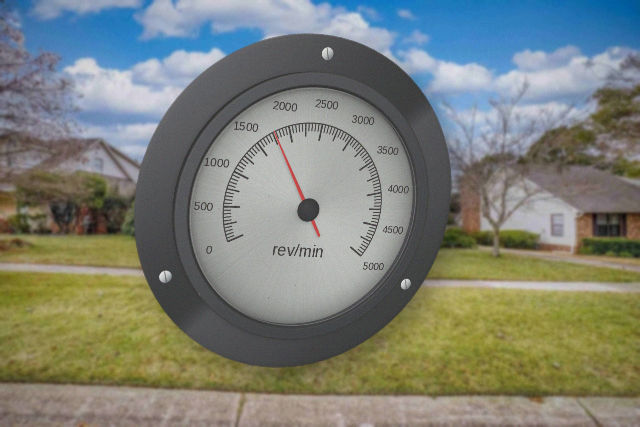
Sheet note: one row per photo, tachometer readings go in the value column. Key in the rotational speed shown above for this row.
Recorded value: 1750 rpm
